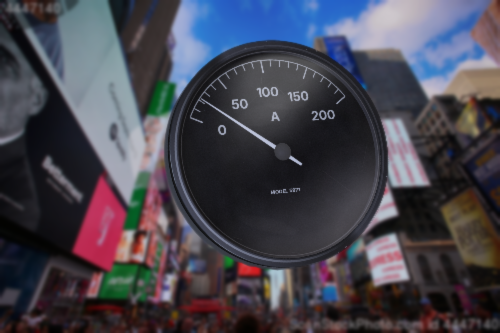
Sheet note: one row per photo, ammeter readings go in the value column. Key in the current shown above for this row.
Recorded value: 20 A
